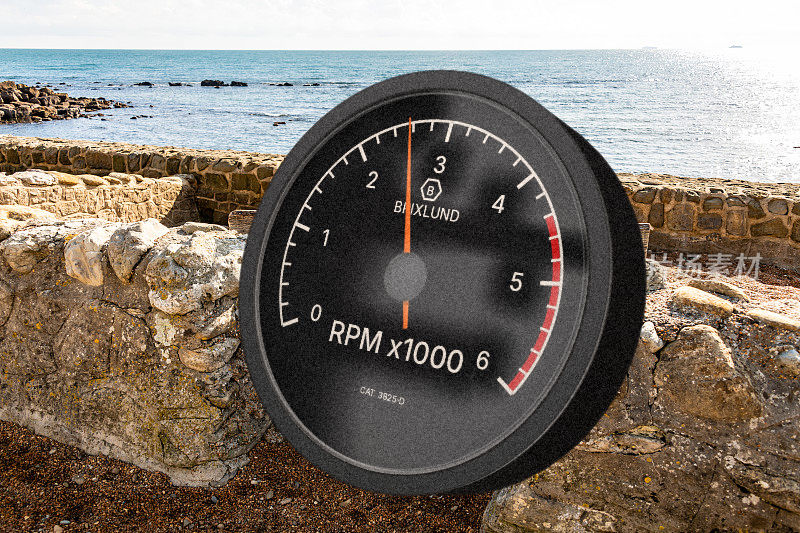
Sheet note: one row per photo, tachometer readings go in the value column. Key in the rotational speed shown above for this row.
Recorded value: 2600 rpm
